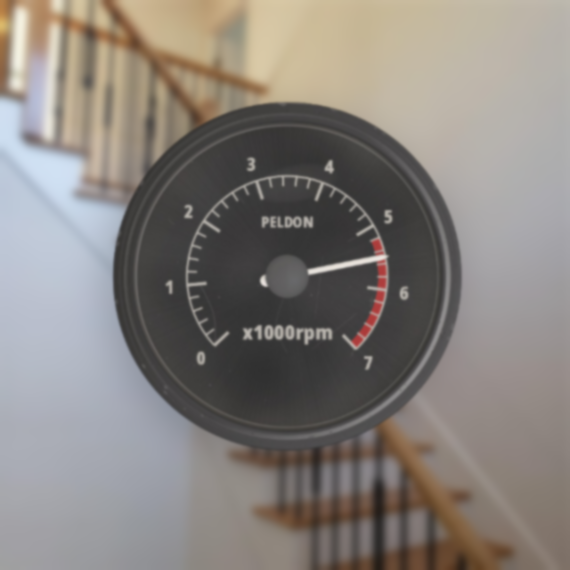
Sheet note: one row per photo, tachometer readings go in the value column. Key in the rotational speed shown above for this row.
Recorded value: 5500 rpm
